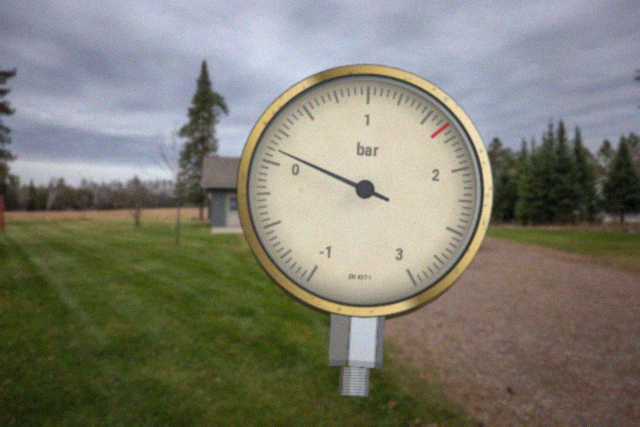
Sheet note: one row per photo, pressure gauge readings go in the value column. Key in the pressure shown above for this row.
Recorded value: 0.1 bar
